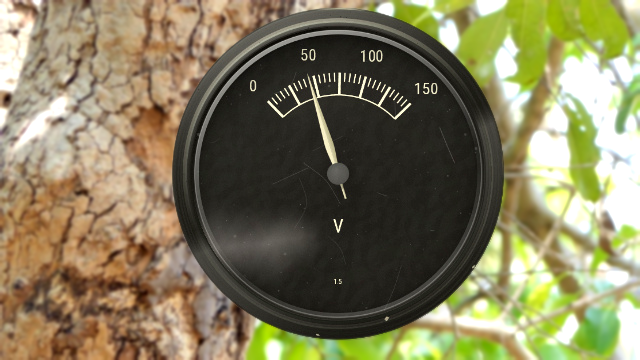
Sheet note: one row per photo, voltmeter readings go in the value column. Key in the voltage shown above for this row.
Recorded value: 45 V
